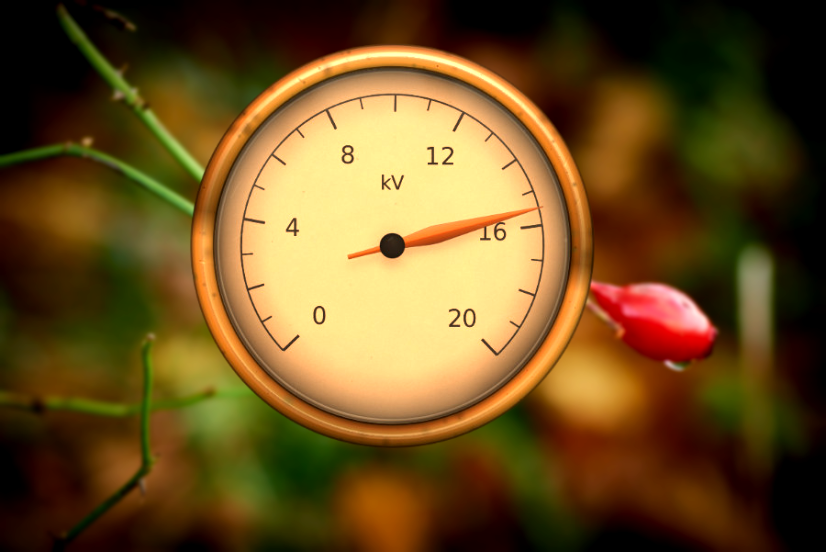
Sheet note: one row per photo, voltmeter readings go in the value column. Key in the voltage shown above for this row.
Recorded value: 15.5 kV
